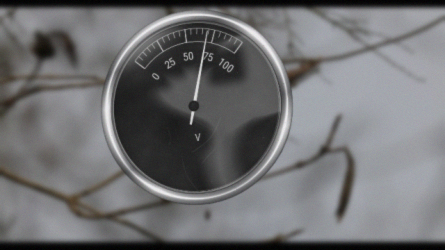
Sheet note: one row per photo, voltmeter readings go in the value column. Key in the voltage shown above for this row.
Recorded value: 70 V
